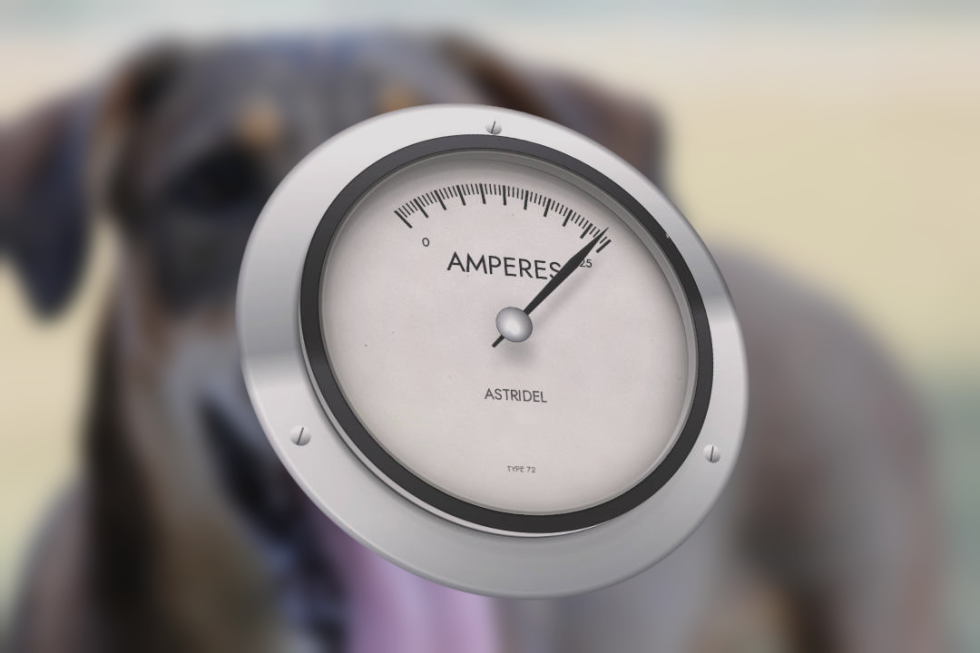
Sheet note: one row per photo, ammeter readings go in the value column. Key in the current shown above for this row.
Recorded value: 24 A
